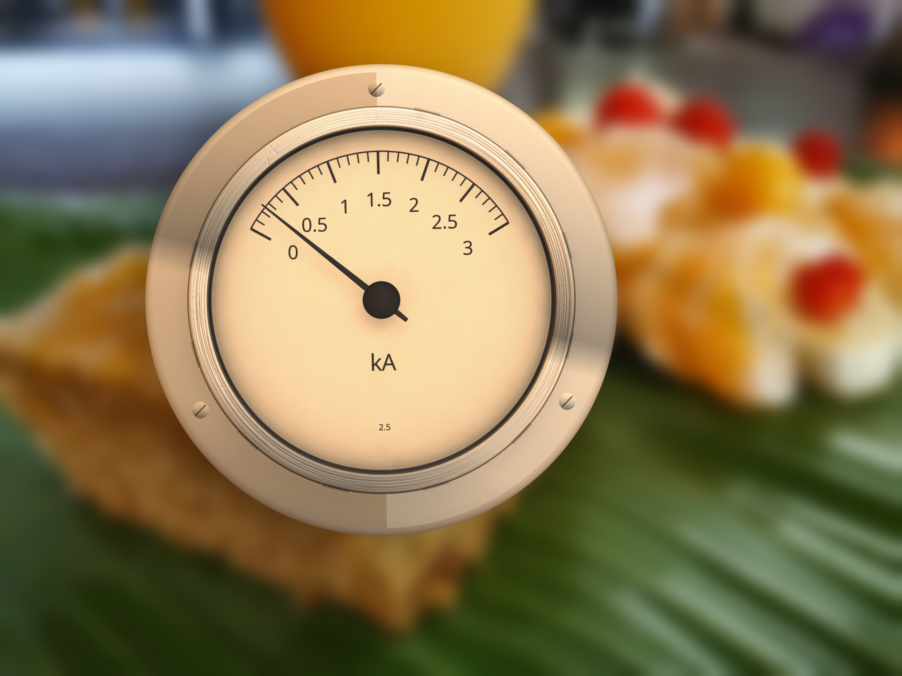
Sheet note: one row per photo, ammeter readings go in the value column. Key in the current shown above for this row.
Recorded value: 0.25 kA
